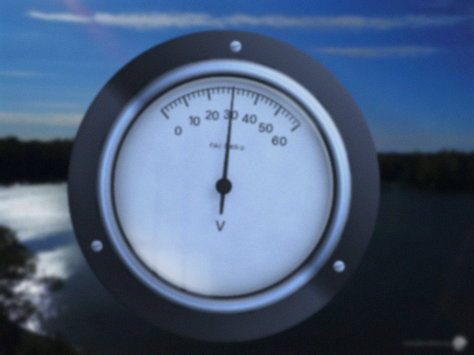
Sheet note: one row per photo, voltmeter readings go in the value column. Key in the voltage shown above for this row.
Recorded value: 30 V
